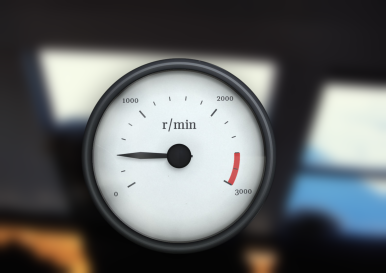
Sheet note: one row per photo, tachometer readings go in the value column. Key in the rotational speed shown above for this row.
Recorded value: 400 rpm
